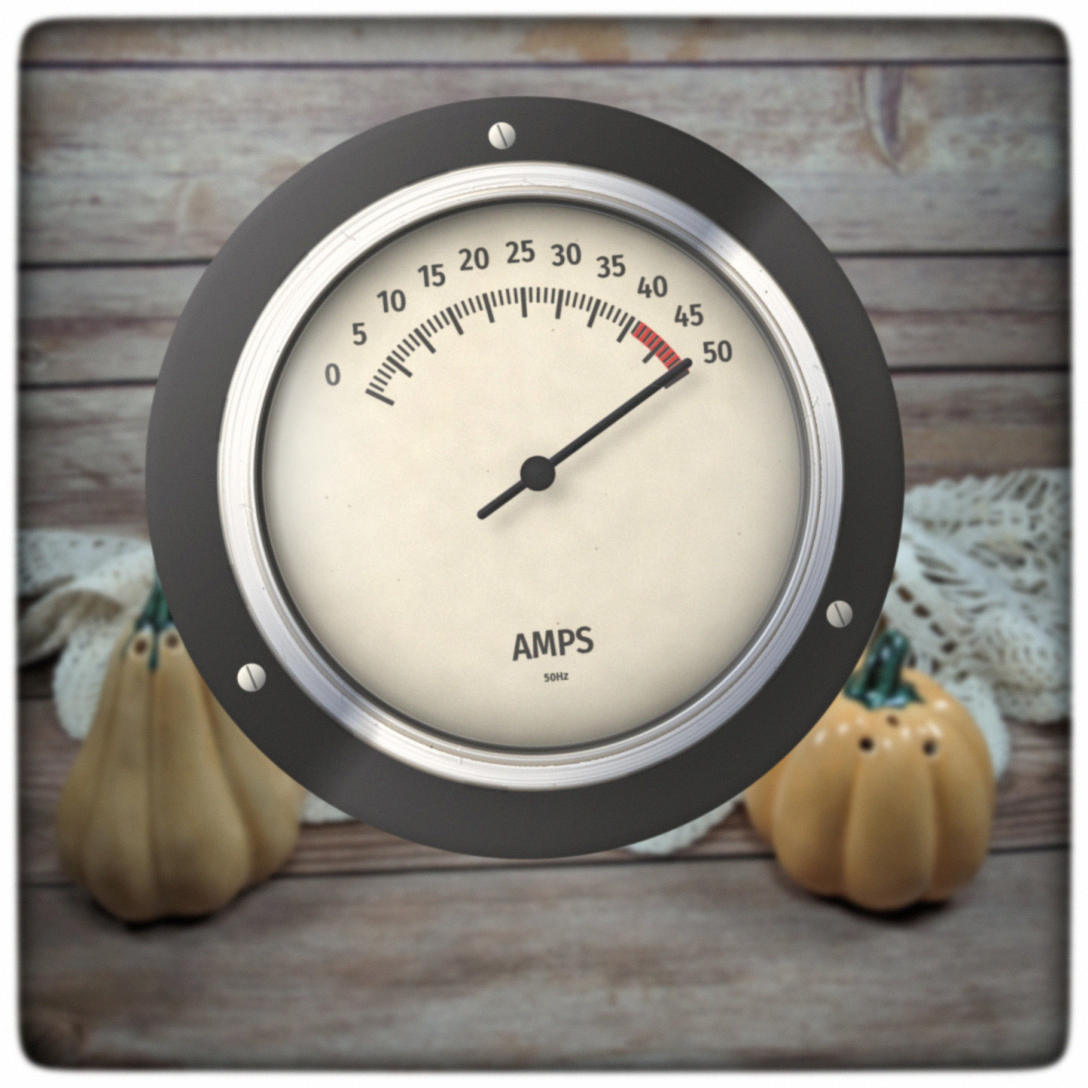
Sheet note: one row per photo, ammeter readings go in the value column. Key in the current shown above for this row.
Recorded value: 49 A
